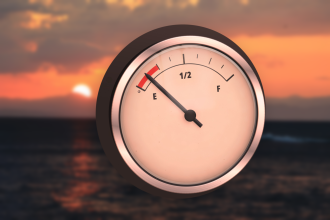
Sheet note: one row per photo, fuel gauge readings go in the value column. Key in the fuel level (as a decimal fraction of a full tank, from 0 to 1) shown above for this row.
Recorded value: 0.125
